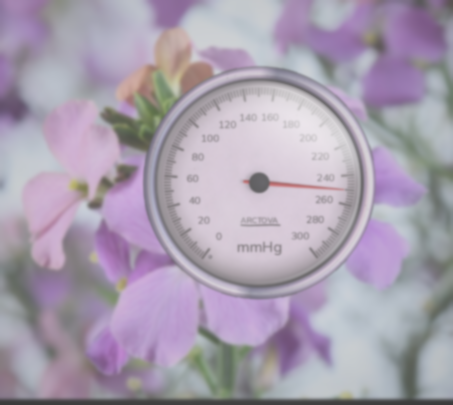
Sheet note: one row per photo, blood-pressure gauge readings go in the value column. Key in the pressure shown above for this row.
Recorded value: 250 mmHg
